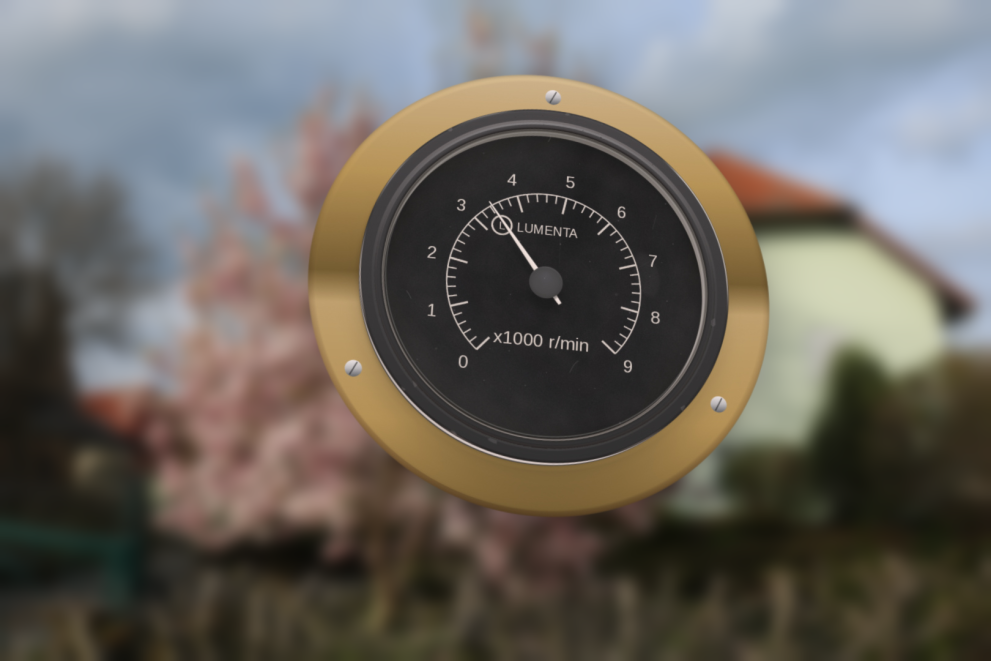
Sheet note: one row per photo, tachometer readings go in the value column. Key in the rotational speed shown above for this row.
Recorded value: 3400 rpm
